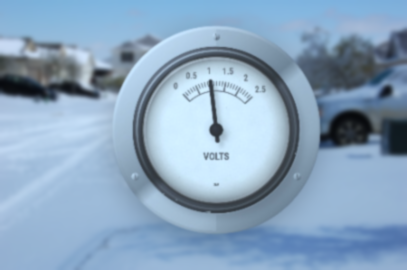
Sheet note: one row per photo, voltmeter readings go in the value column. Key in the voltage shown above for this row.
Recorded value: 1 V
